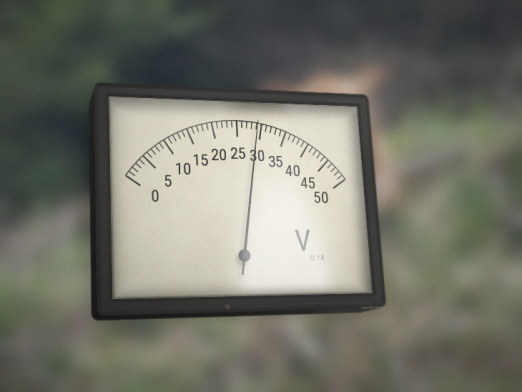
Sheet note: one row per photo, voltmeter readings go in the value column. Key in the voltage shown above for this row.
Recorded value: 29 V
